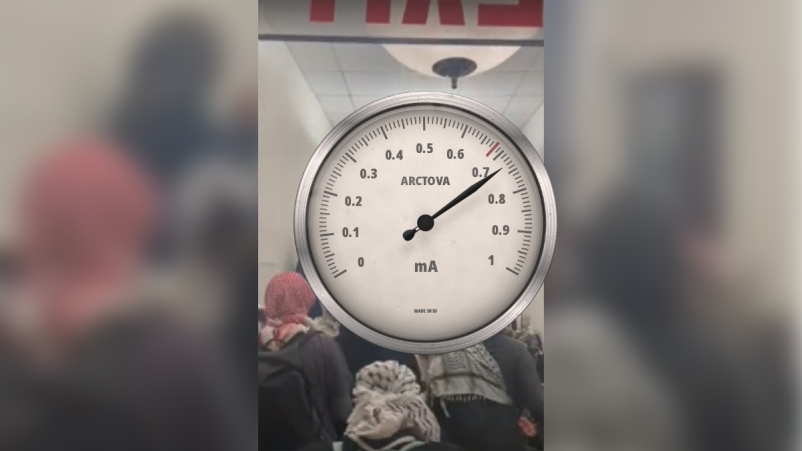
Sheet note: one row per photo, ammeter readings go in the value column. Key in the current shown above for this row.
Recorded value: 0.73 mA
